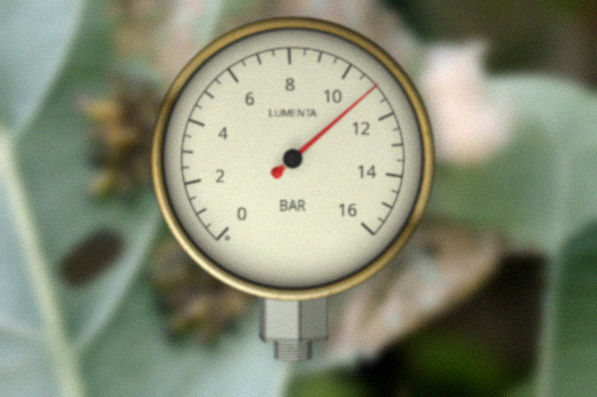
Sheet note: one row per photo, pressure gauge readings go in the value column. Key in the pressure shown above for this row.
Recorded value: 11 bar
